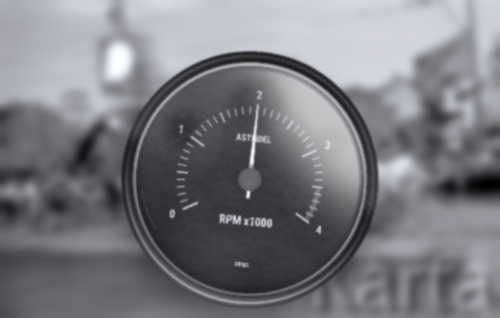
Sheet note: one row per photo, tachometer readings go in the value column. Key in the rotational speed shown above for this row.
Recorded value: 2000 rpm
